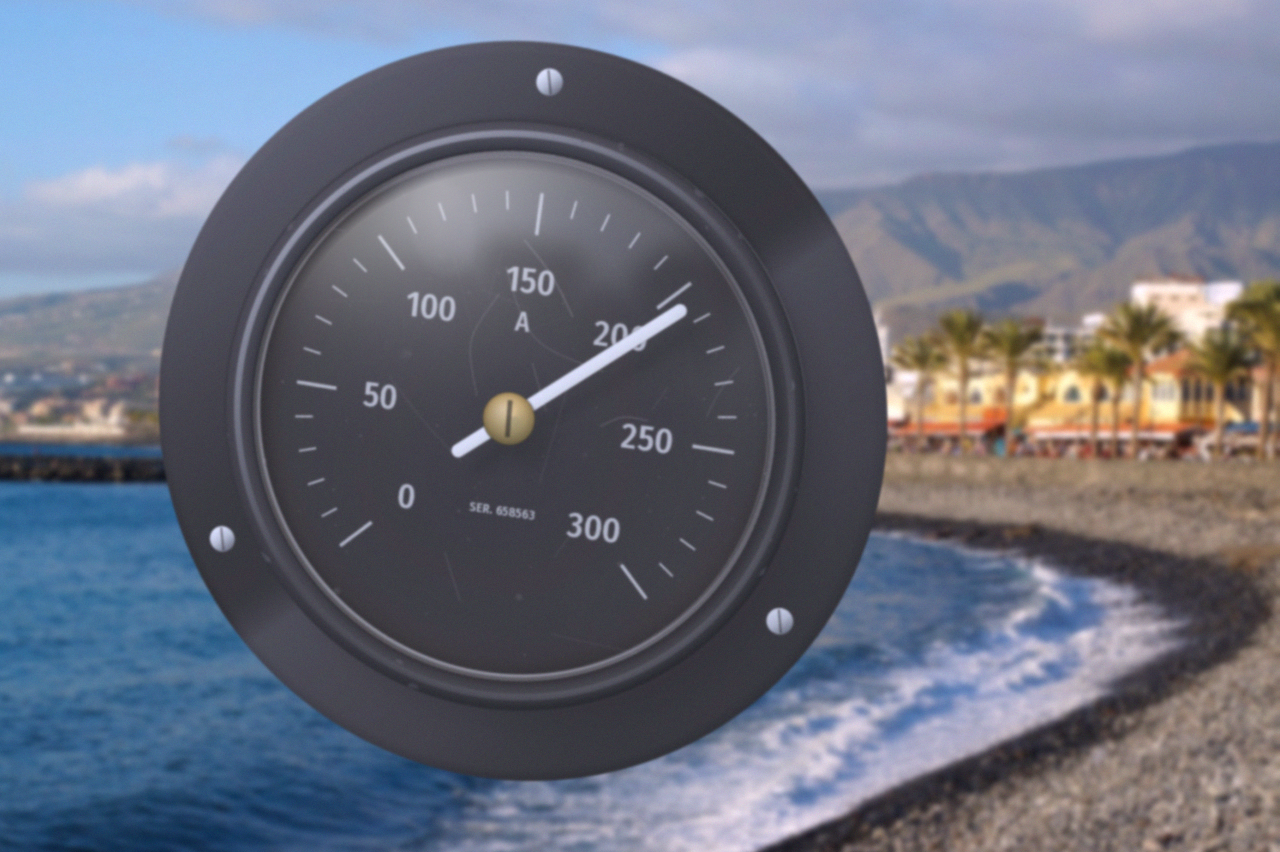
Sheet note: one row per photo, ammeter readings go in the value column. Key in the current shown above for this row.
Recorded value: 205 A
